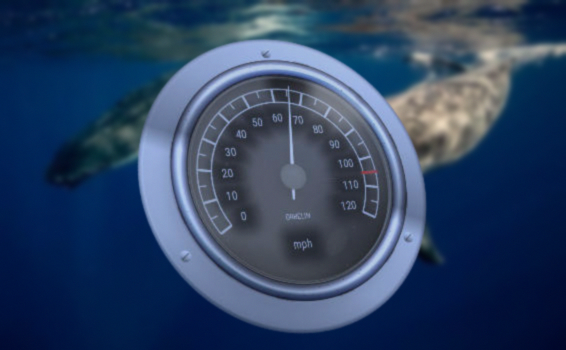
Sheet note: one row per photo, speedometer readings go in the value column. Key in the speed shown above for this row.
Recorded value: 65 mph
